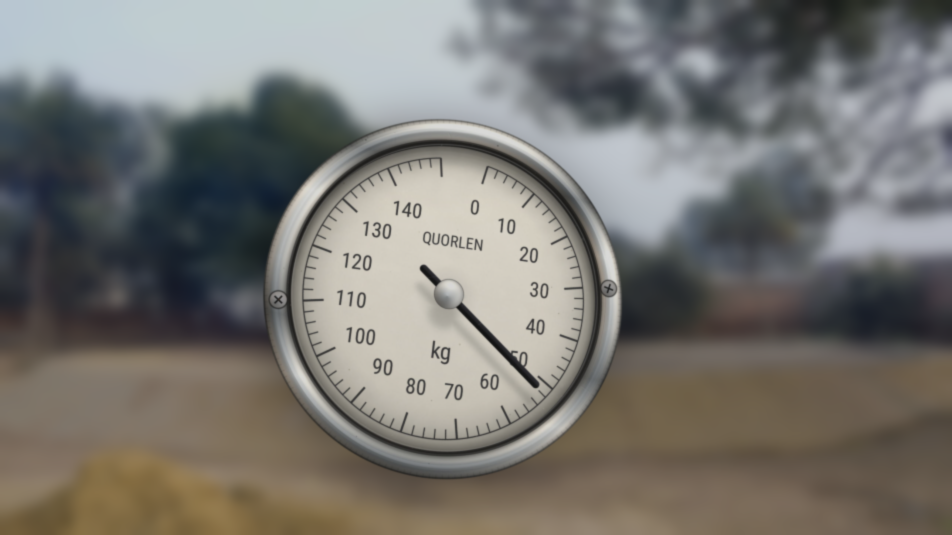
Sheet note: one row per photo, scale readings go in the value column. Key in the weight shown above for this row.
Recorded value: 52 kg
